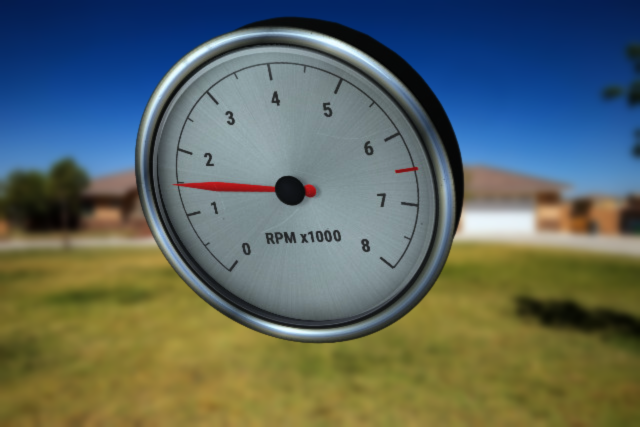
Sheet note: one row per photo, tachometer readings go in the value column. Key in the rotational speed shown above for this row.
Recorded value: 1500 rpm
